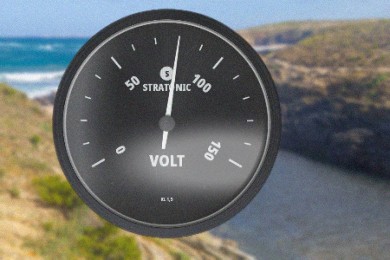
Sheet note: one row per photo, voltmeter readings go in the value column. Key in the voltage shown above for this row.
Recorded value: 80 V
